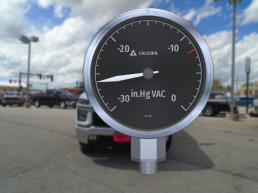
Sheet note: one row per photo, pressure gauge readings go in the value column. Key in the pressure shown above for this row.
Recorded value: -26 inHg
